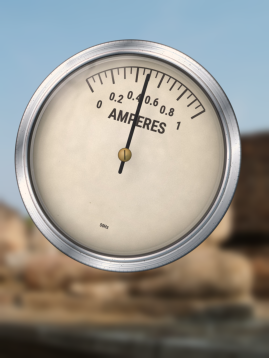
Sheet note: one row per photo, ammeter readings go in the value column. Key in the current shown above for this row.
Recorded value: 0.5 A
